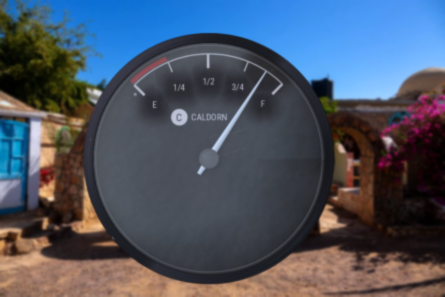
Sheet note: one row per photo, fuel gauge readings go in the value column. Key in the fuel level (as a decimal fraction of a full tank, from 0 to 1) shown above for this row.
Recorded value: 0.875
